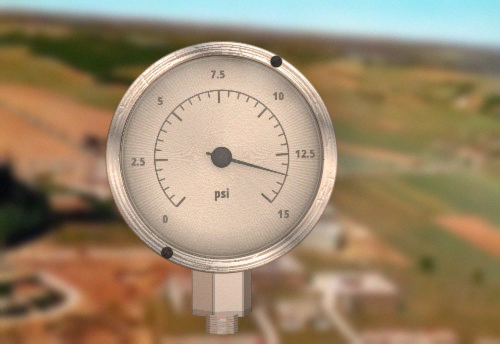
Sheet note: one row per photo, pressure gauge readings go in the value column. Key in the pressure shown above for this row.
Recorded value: 13.5 psi
